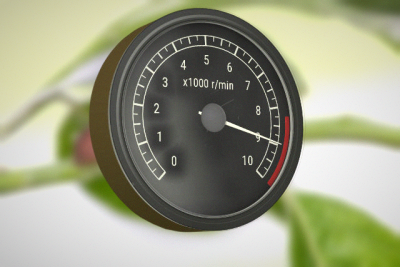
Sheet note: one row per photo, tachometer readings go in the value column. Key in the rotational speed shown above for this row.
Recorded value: 9000 rpm
